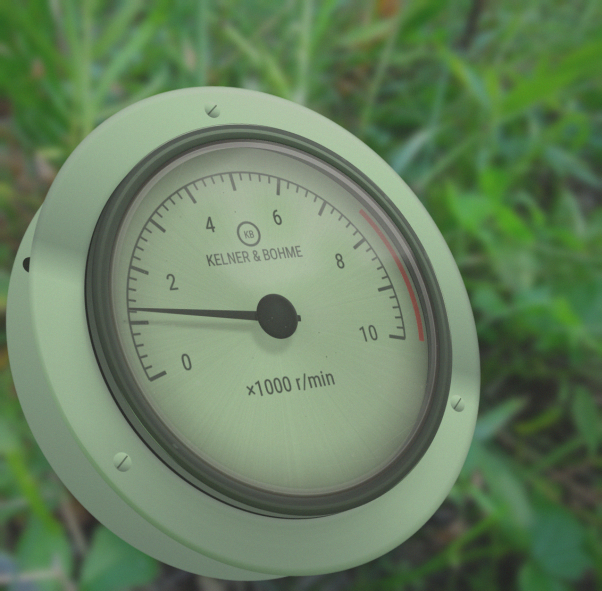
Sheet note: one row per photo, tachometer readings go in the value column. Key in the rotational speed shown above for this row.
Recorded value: 1200 rpm
